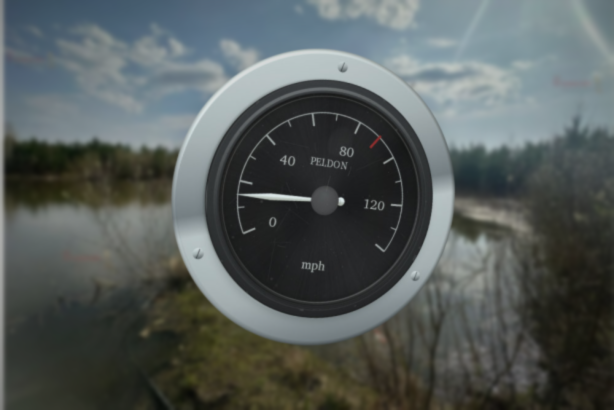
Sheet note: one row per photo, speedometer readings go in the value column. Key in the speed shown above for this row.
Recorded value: 15 mph
